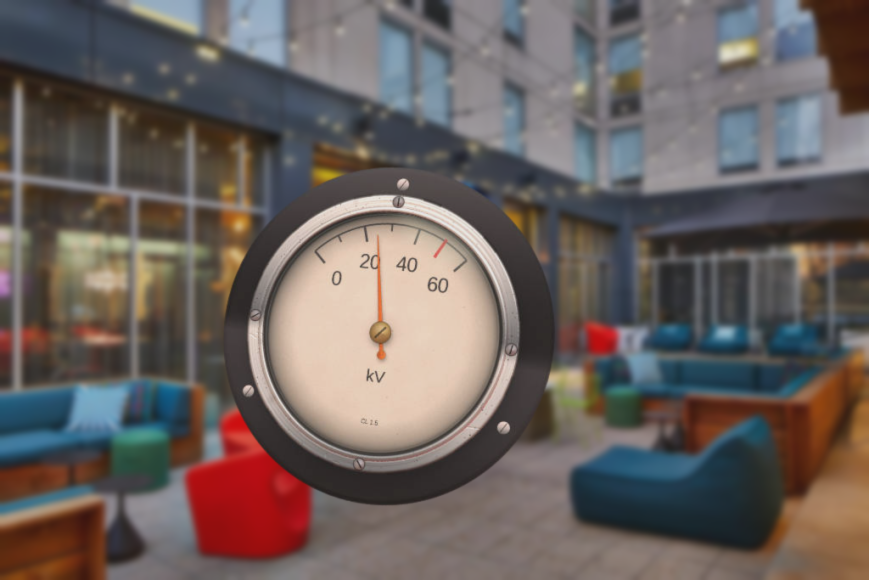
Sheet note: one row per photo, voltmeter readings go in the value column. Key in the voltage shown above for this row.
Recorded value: 25 kV
